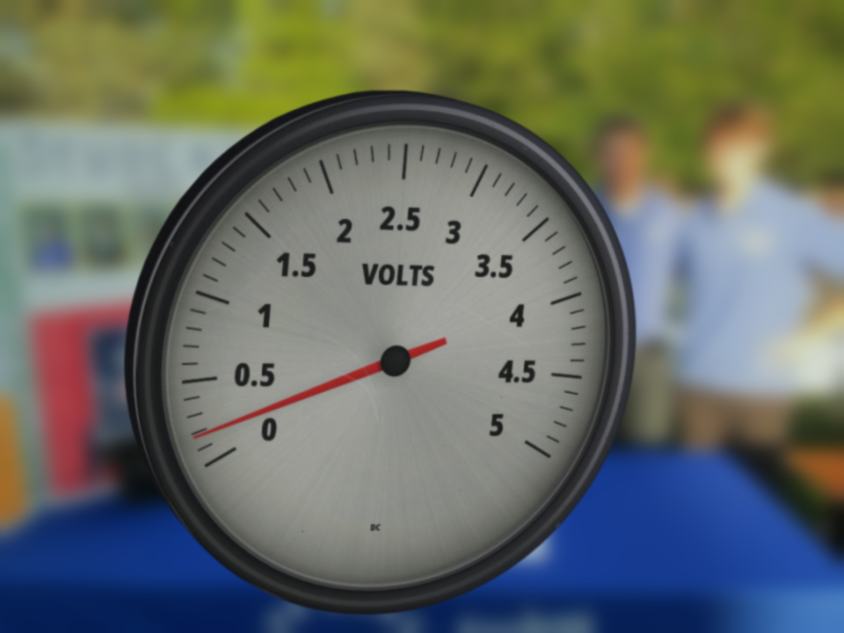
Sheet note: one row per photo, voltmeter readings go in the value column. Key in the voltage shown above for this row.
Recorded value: 0.2 V
